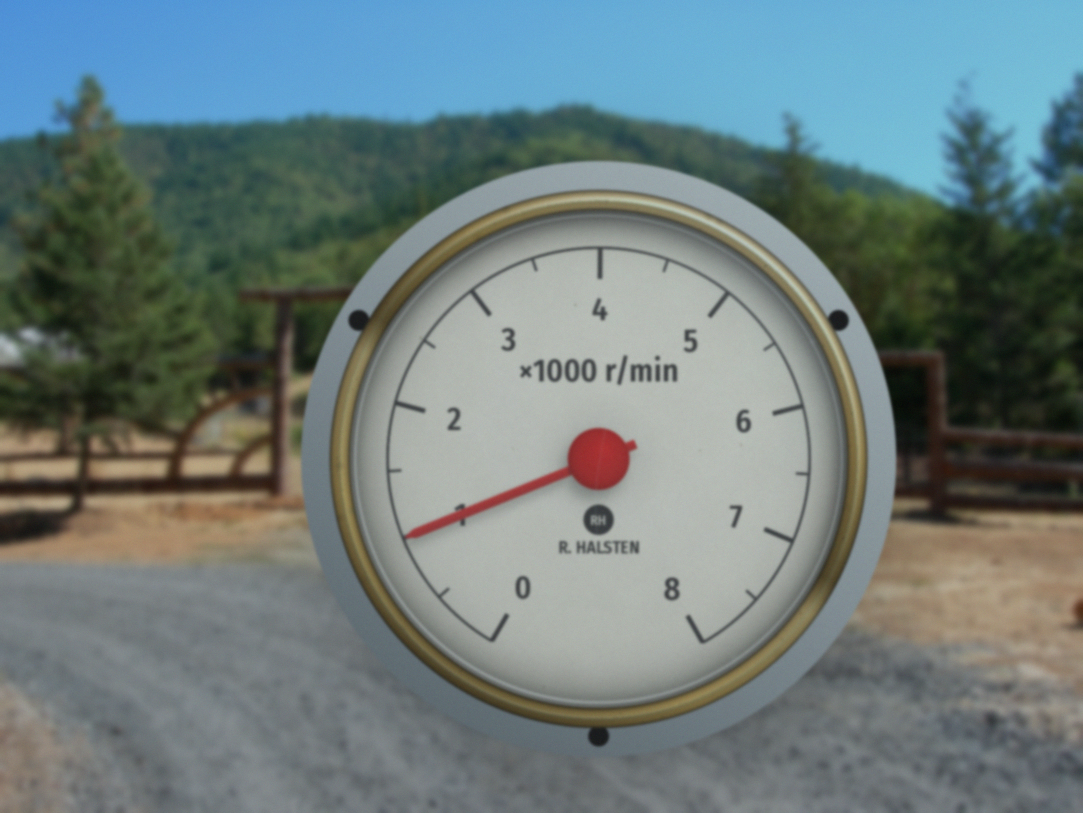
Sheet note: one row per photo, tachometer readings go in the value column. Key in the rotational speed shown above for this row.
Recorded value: 1000 rpm
